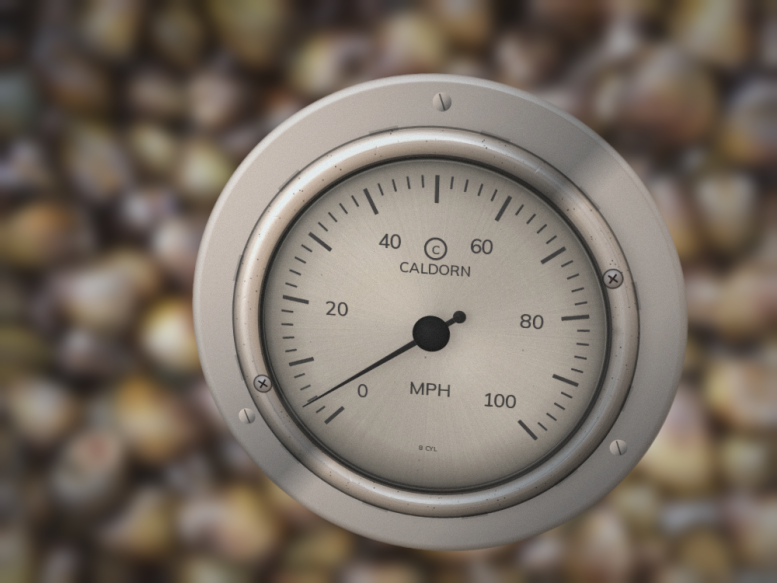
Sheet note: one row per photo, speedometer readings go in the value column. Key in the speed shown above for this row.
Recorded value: 4 mph
